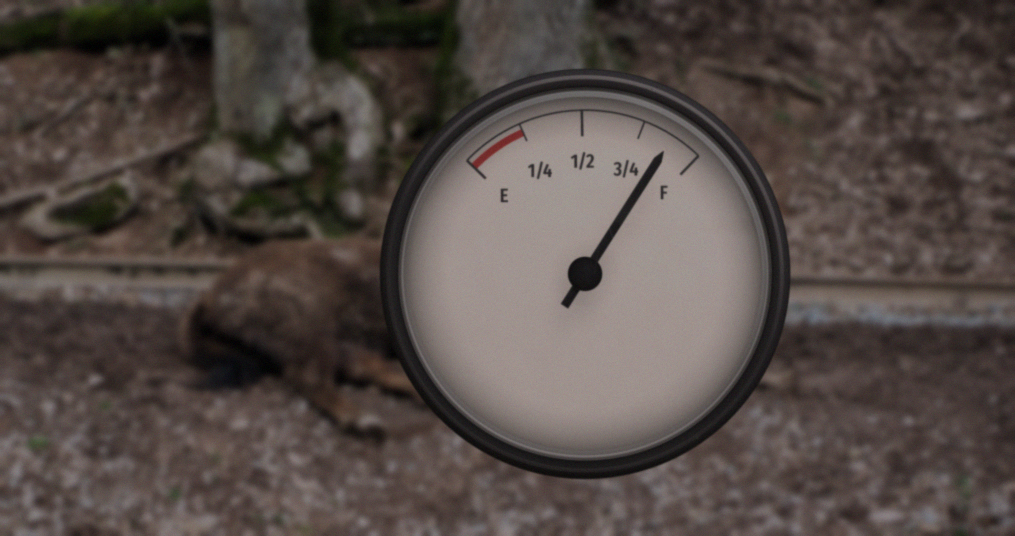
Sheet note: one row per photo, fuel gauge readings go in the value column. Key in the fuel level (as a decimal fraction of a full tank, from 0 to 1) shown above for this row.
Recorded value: 0.875
